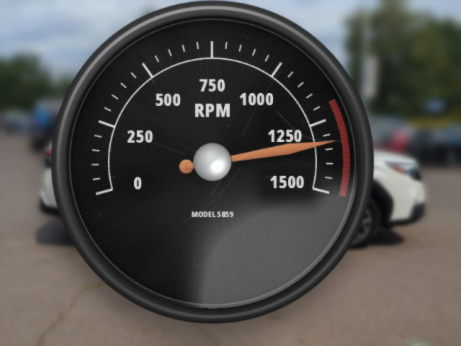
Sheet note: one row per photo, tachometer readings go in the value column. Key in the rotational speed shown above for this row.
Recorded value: 1325 rpm
